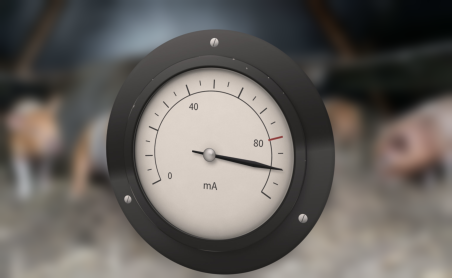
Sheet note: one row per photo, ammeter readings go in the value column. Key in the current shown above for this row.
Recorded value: 90 mA
